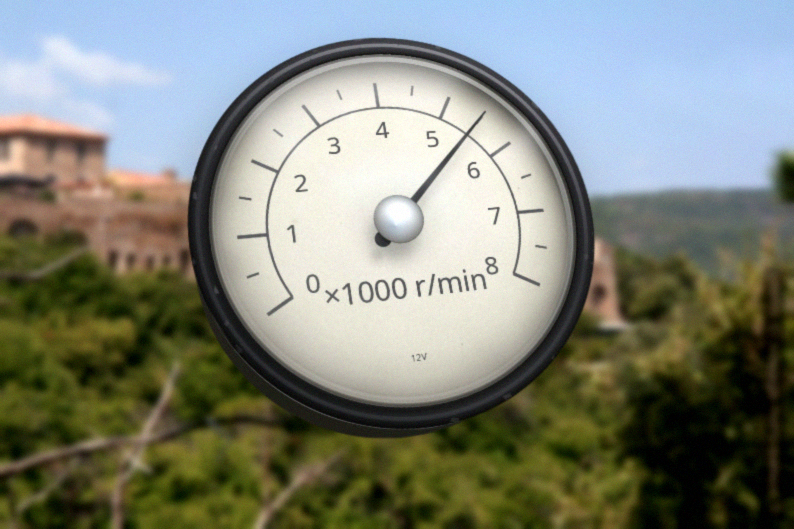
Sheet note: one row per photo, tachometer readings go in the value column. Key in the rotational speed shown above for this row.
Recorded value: 5500 rpm
